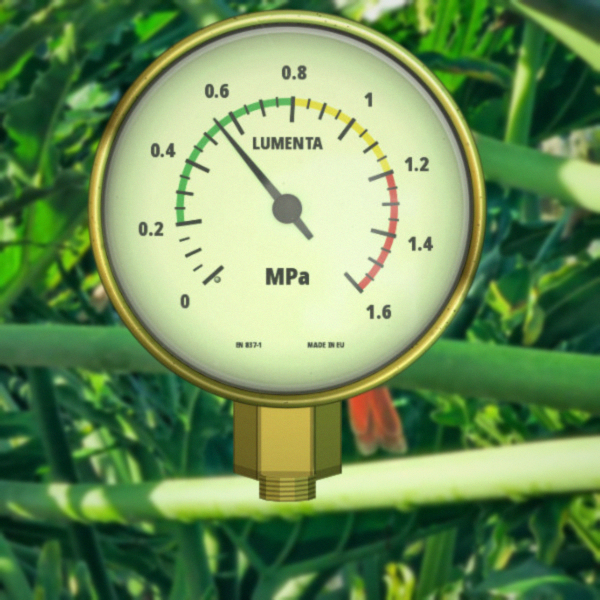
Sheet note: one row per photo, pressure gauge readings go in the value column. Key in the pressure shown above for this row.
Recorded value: 0.55 MPa
